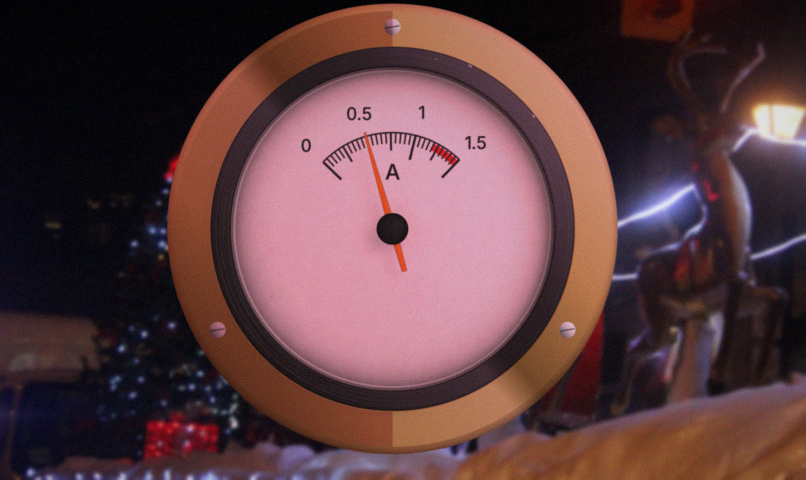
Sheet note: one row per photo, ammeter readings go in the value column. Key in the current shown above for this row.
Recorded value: 0.5 A
